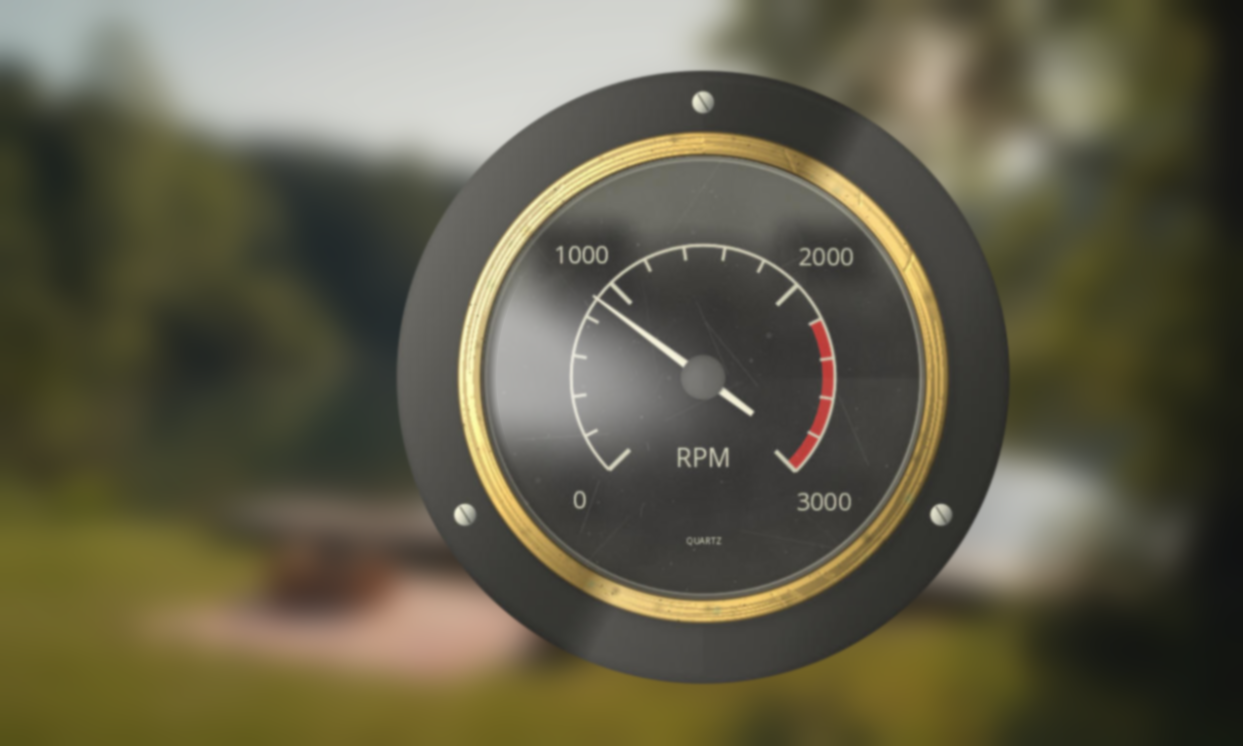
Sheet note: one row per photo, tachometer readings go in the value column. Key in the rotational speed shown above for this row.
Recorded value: 900 rpm
